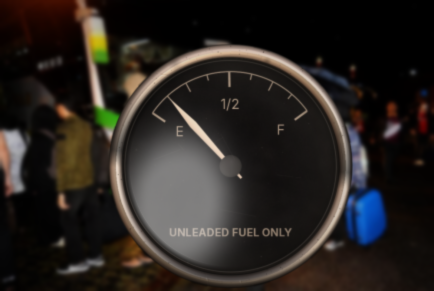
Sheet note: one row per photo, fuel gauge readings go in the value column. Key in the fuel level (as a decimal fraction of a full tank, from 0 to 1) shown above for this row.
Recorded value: 0.125
